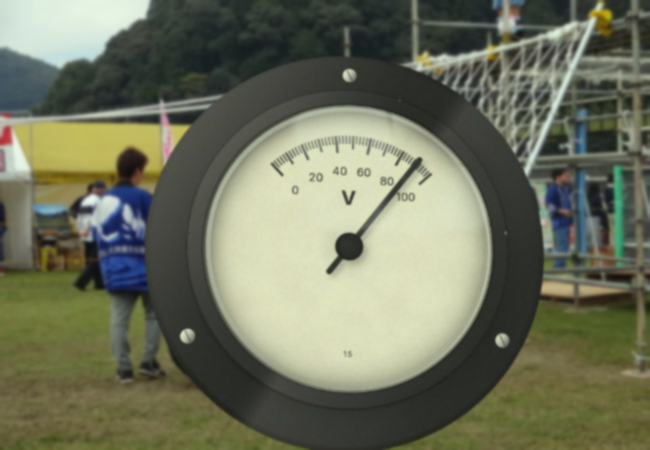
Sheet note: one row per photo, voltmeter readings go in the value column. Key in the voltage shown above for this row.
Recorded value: 90 V
